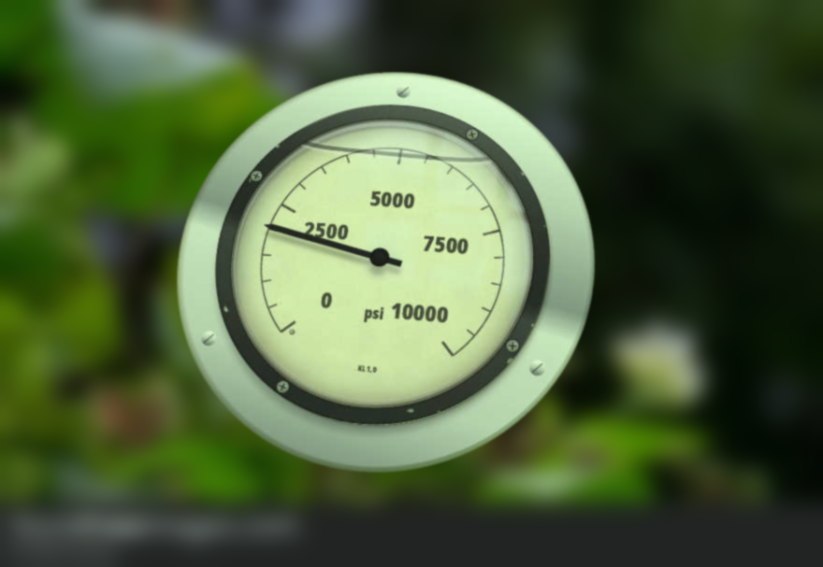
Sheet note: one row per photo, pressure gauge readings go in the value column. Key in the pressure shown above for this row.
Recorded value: 2000 psi
